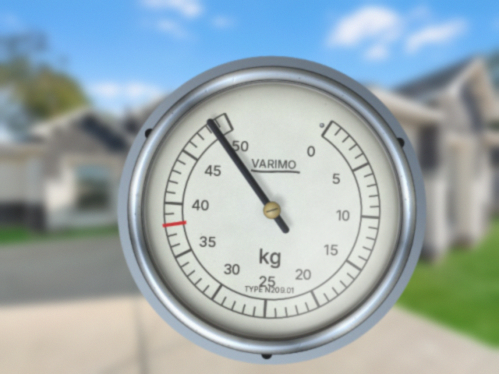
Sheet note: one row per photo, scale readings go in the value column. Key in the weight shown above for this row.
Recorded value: 48.5 kg
